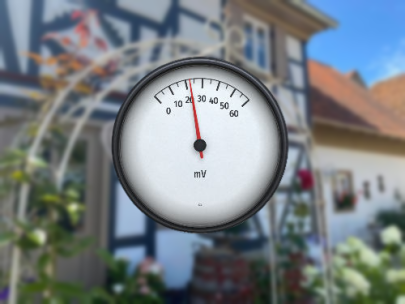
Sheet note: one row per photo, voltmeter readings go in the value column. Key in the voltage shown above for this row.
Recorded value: 22.5 mV
